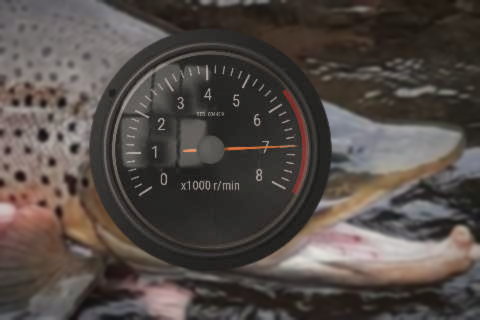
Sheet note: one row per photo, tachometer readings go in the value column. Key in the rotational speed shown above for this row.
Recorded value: 7000 rpm
